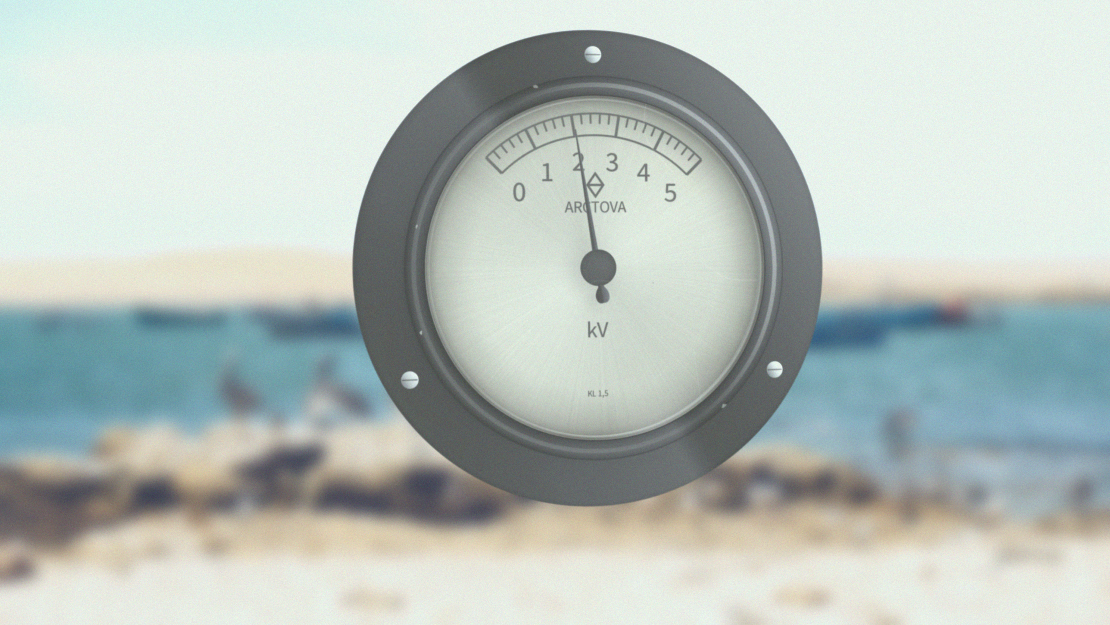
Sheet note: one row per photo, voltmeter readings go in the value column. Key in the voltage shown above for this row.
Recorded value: 2 kV
